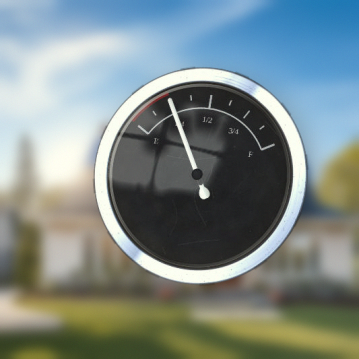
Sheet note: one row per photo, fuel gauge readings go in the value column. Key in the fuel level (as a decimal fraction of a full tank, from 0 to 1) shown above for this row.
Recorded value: 0.25
